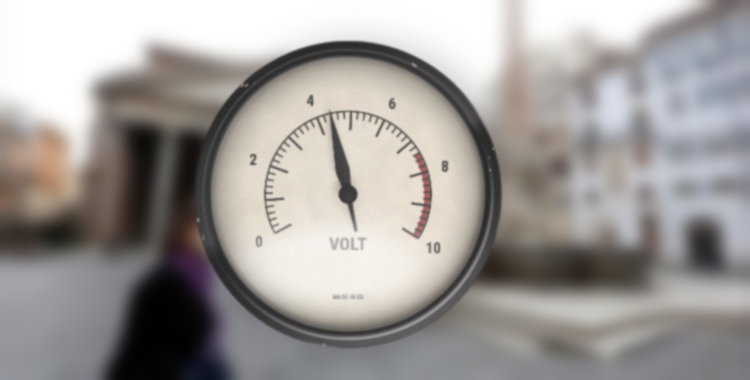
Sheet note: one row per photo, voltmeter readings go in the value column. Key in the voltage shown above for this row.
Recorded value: 4.4 V
